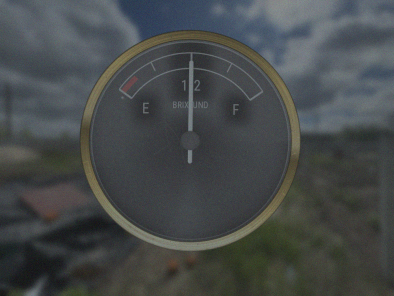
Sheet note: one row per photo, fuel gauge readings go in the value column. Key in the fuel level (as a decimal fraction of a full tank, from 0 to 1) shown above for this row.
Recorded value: 0.5
